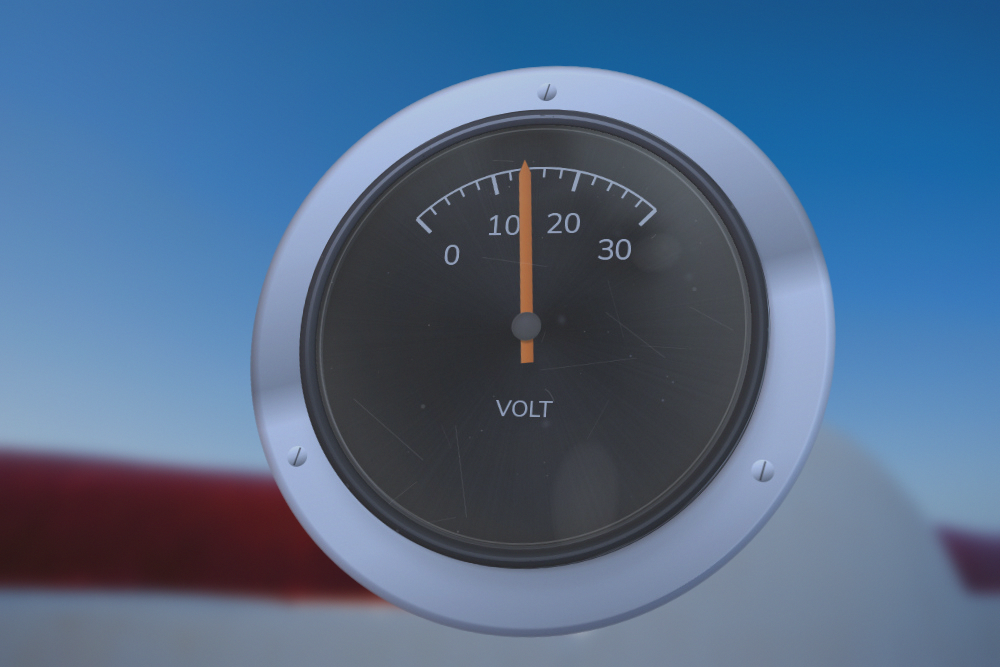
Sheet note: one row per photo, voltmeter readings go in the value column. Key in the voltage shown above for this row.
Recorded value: 14 V
